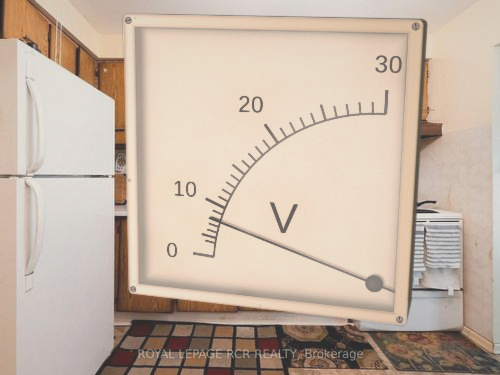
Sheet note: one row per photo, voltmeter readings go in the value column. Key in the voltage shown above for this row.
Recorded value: 8 V
